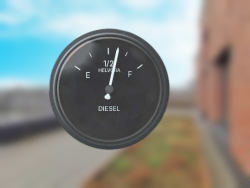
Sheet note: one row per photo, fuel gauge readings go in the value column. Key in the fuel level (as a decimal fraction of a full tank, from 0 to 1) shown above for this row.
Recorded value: 0.625
